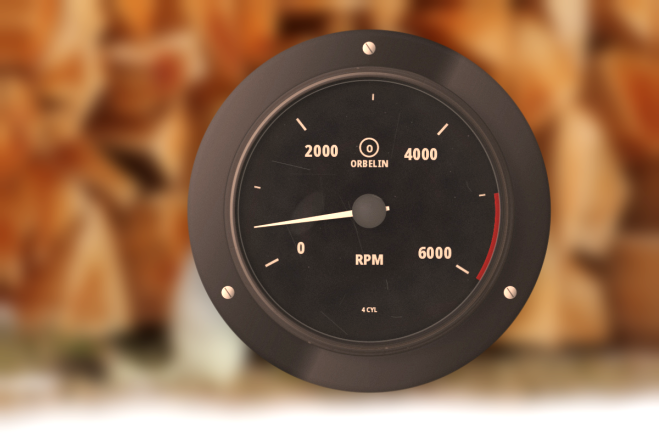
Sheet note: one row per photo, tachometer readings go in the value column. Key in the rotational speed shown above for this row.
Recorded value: 500 rpm
